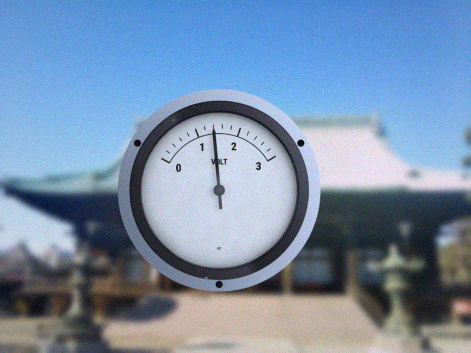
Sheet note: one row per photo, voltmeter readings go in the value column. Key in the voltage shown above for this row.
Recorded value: 1.4 V
